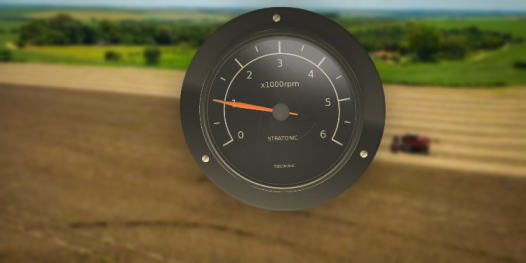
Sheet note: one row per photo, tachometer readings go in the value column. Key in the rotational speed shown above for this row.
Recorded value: 1000 rpm
